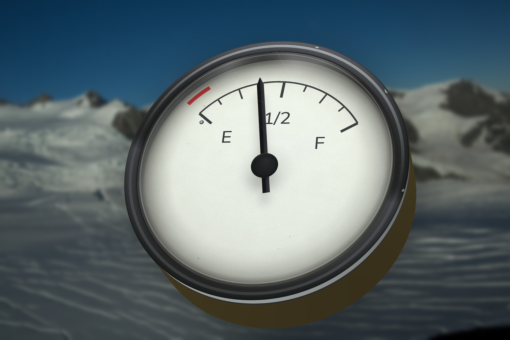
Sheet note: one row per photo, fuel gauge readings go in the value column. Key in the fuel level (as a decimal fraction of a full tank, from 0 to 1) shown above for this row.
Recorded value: 0.375
